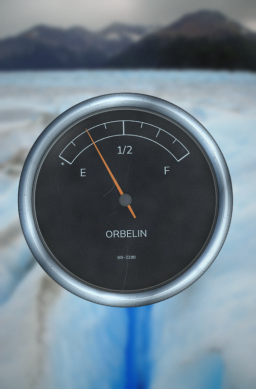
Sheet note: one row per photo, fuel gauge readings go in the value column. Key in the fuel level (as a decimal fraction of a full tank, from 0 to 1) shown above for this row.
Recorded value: 0.25
